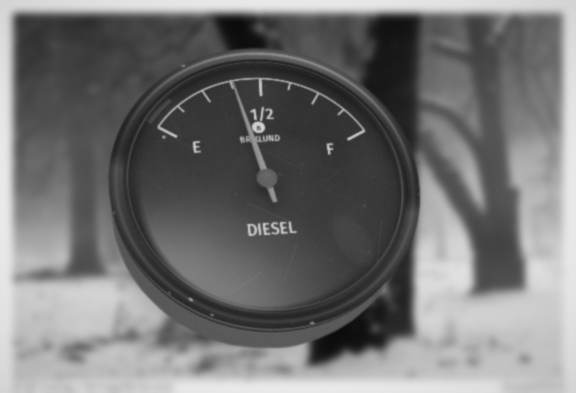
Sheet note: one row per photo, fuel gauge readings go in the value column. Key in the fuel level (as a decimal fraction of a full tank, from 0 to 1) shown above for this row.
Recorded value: 0.375
